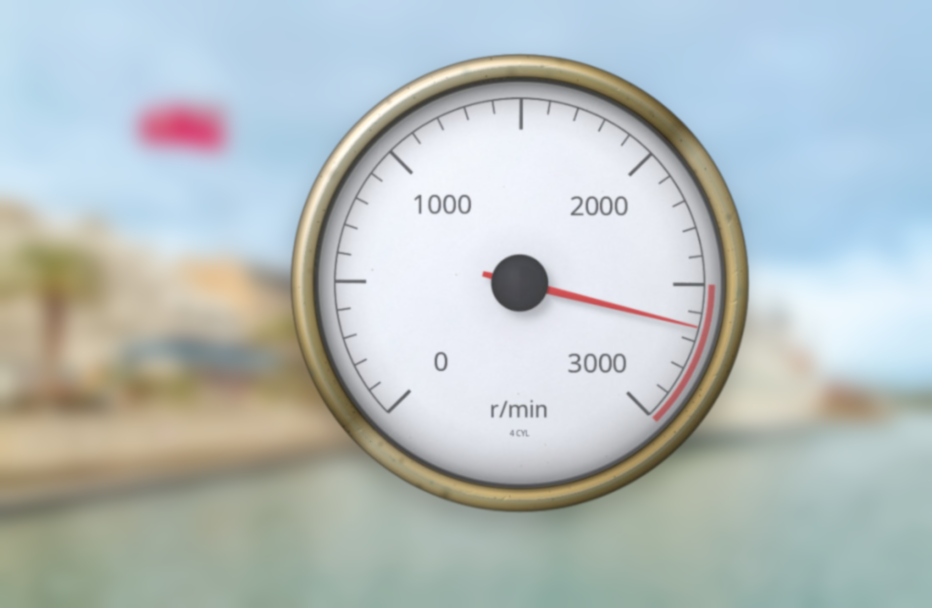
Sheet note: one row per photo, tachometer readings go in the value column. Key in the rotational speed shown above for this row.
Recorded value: 2650 rpm
